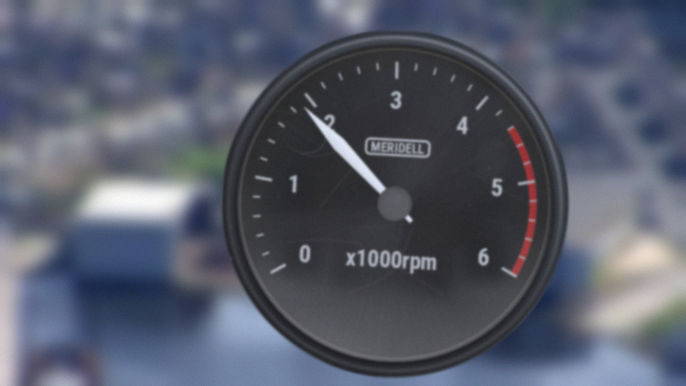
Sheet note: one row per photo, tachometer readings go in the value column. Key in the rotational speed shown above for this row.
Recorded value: 1900 rpm
